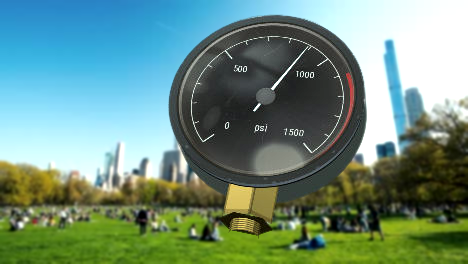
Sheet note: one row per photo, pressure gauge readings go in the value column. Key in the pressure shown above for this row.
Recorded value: 900 psi
